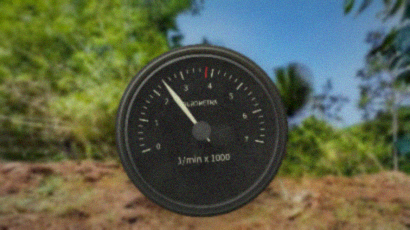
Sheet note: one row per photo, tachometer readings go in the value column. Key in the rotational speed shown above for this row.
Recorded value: 2400 rpm
